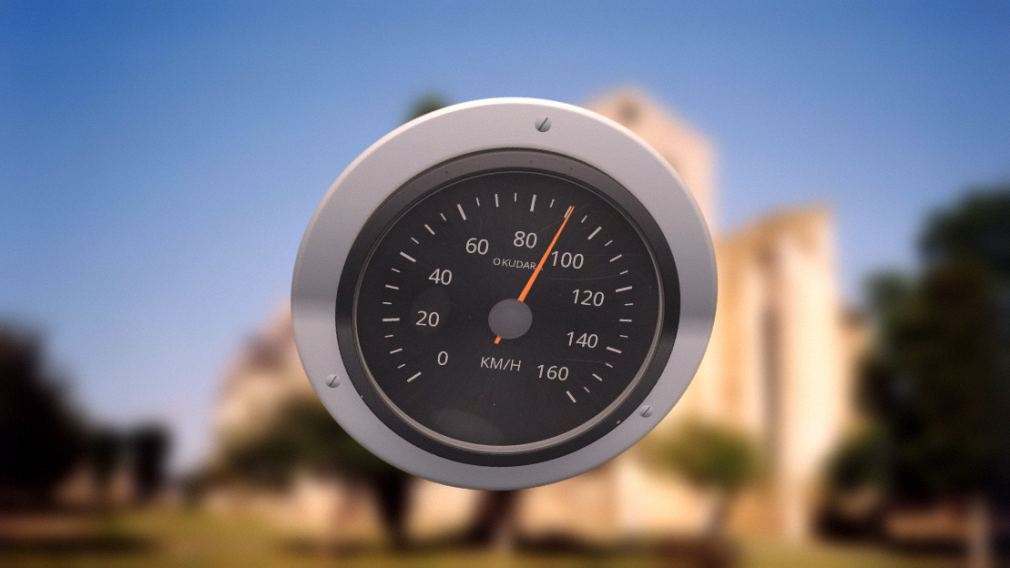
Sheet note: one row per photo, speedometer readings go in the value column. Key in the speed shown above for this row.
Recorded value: 90 km/h
